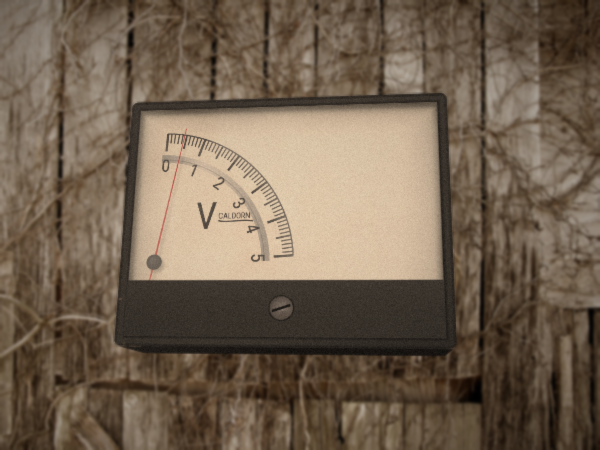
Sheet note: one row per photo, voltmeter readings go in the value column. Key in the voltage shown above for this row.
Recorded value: 0.5 V
